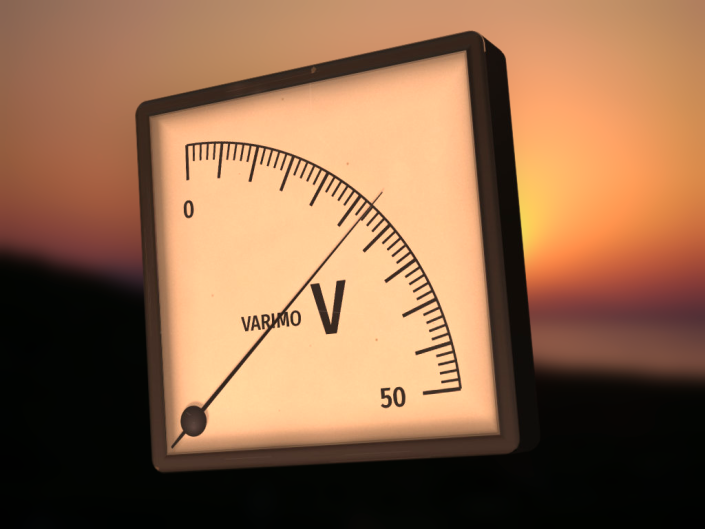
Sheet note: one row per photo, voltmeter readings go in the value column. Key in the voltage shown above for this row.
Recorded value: 27 V
